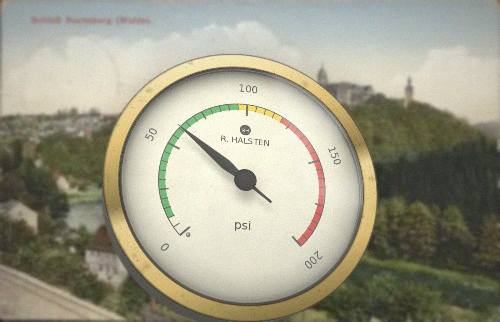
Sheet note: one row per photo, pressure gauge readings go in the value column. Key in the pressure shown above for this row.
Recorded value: 60 psi
